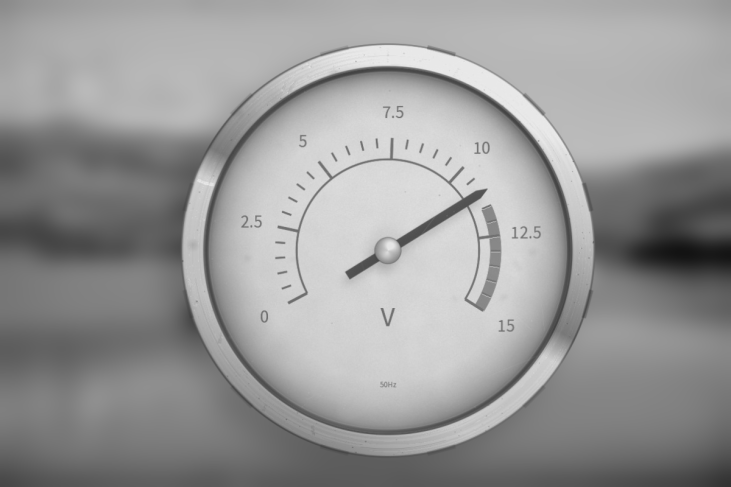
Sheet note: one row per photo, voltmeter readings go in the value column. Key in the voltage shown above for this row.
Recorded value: 11 V
